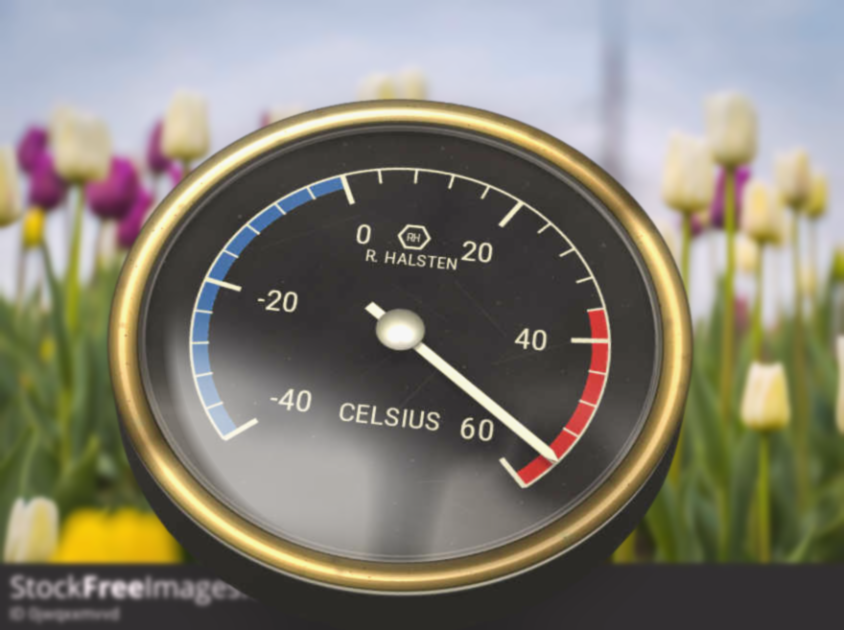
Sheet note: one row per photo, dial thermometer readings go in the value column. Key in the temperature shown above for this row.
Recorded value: 56 °C
